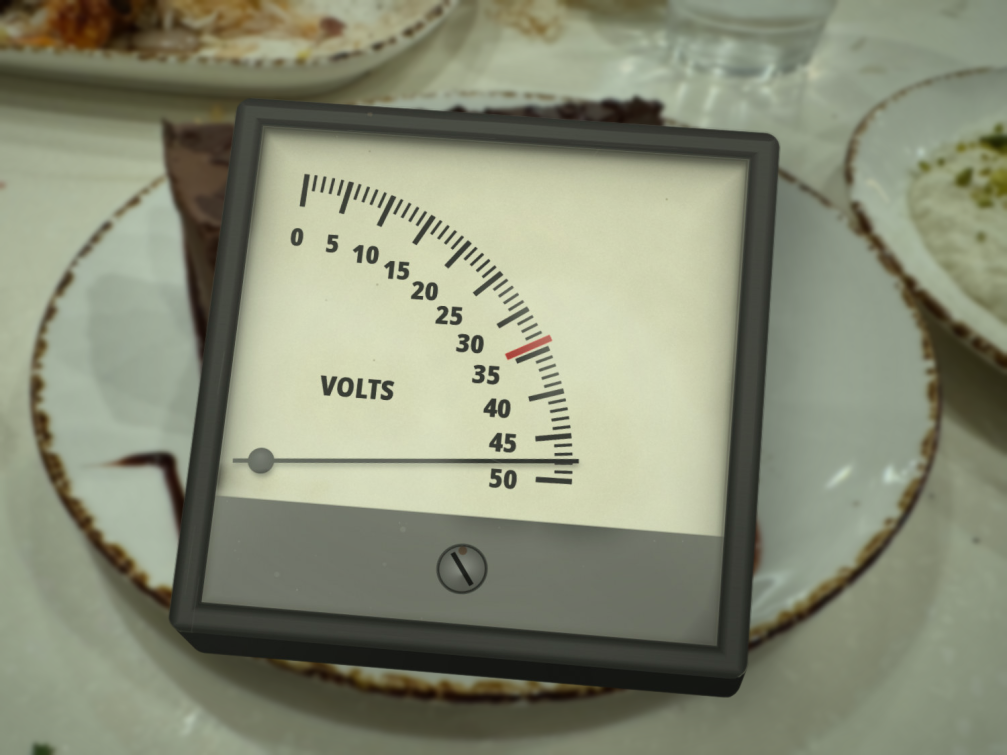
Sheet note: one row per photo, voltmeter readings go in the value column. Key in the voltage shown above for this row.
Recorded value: 48 V
